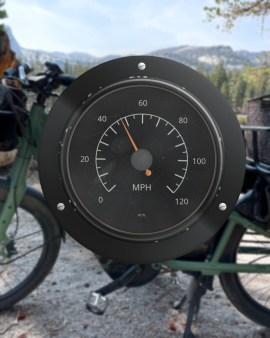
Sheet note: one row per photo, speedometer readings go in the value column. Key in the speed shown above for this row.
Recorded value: 47.5 mph
